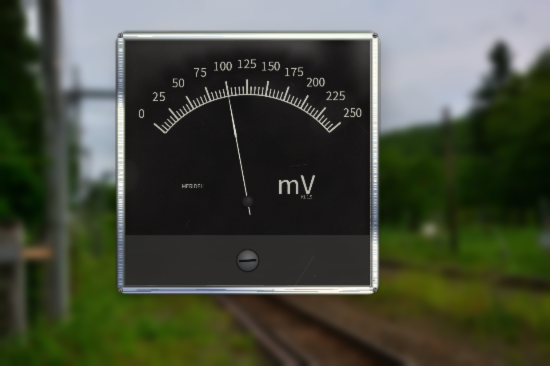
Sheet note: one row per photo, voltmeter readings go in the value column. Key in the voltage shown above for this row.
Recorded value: 100 mV
